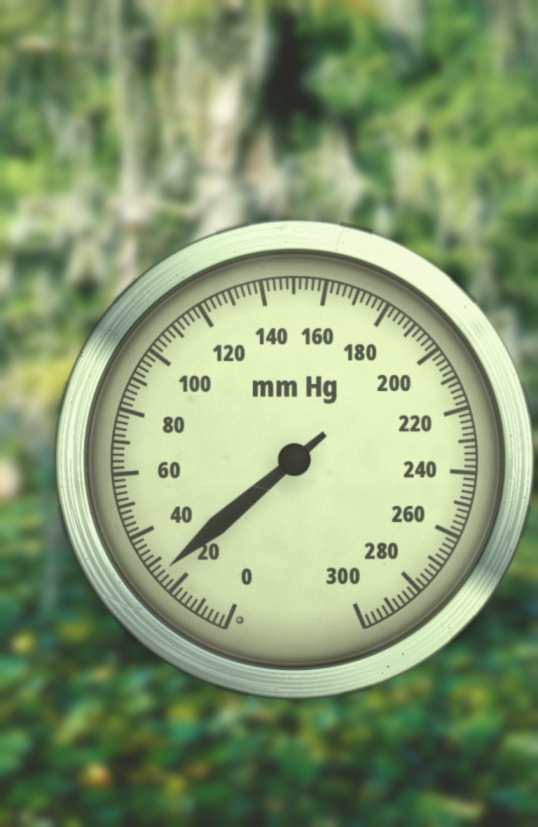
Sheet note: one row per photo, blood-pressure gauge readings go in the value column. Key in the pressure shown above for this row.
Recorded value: 26 mmHg
